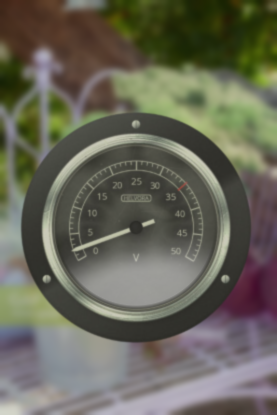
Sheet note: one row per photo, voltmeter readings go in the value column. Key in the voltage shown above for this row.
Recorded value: 2 V
